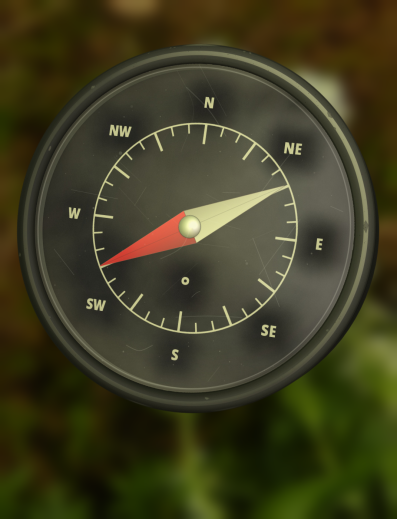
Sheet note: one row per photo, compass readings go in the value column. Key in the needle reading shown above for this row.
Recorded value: 240 °
